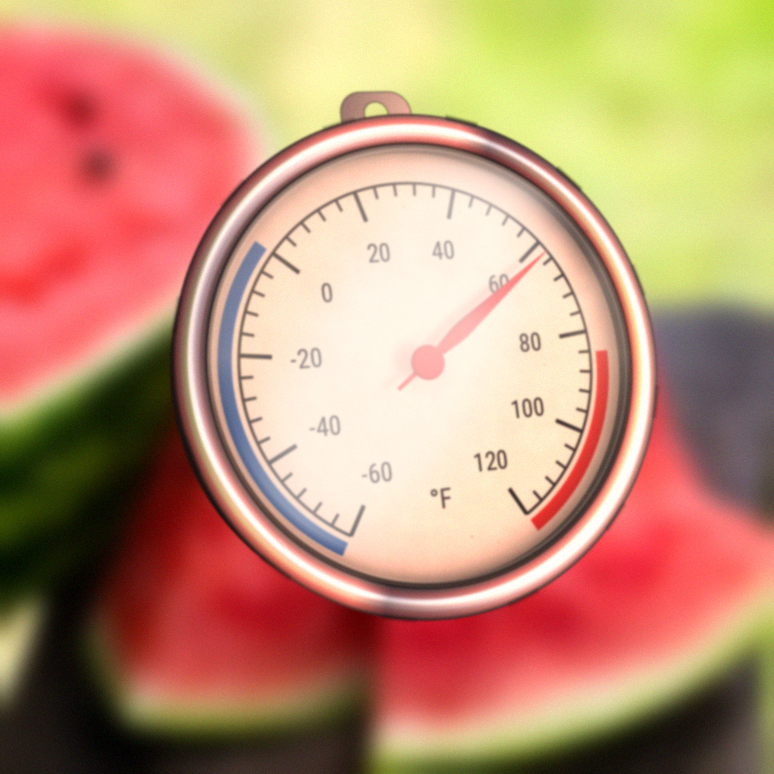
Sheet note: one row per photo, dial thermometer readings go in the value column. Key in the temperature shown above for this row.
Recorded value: 62 °F
